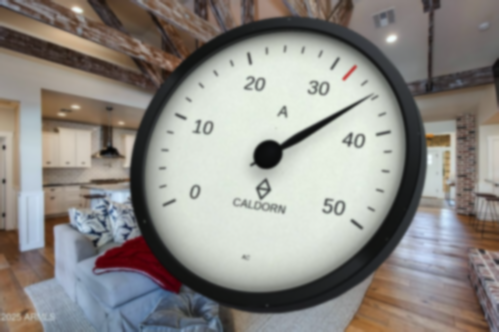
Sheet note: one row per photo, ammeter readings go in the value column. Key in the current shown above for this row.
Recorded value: 36 A
